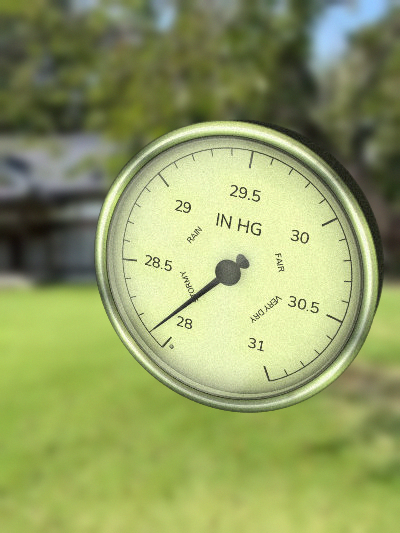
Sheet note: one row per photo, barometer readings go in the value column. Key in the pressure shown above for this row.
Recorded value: 28.1 inHg
